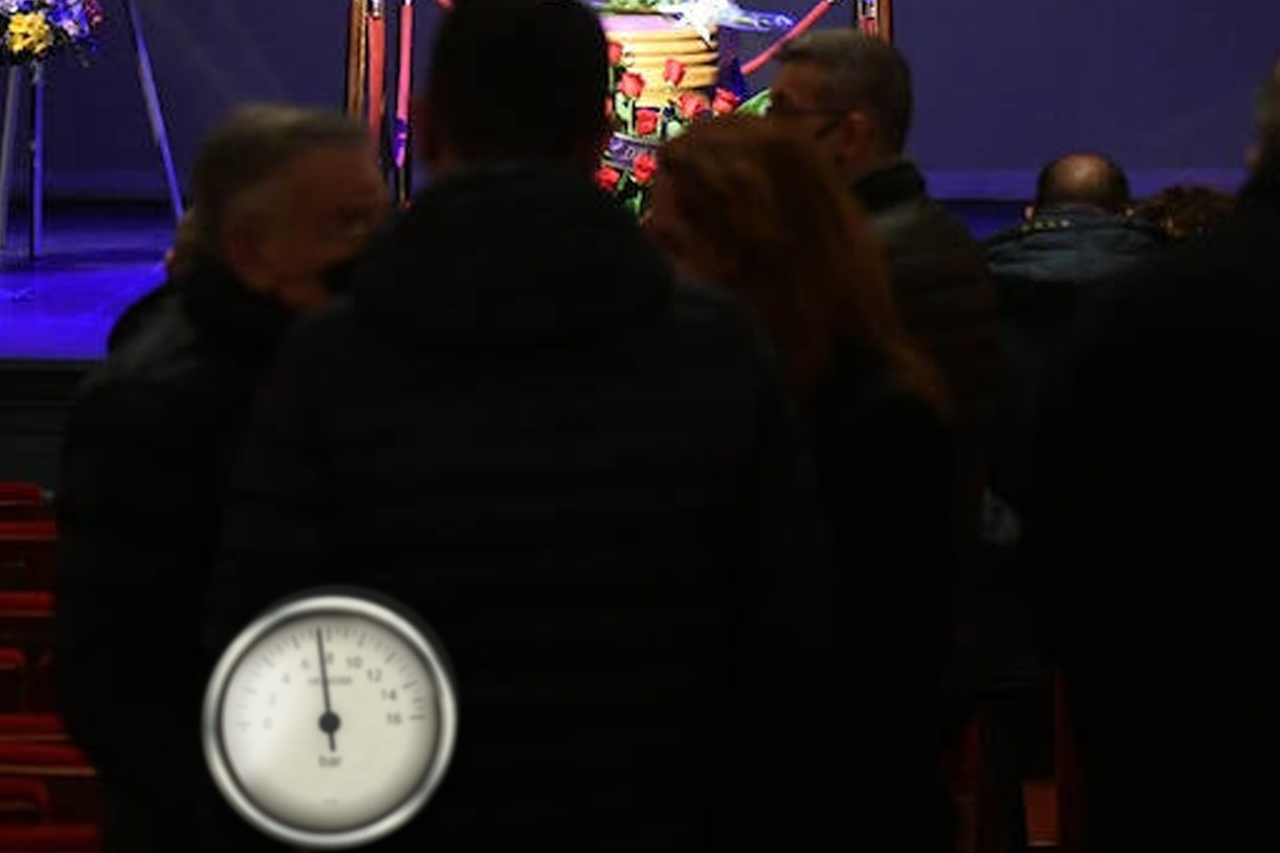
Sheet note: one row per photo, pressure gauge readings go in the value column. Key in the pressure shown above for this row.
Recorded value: 7.5 bar
